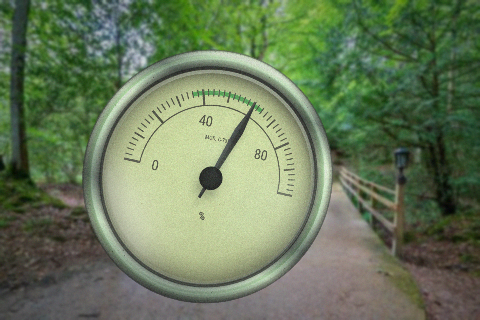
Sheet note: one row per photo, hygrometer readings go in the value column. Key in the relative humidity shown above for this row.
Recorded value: 60 %
